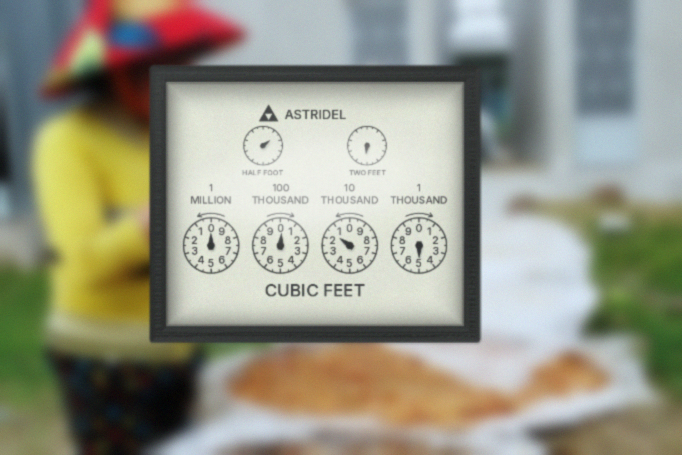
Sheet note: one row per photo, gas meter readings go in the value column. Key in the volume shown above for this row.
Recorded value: 1500 ft³
